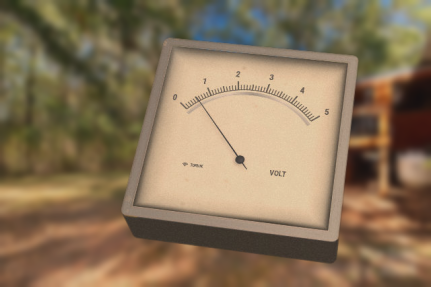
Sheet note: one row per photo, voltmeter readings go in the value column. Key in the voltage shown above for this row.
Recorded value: 0.5 V
